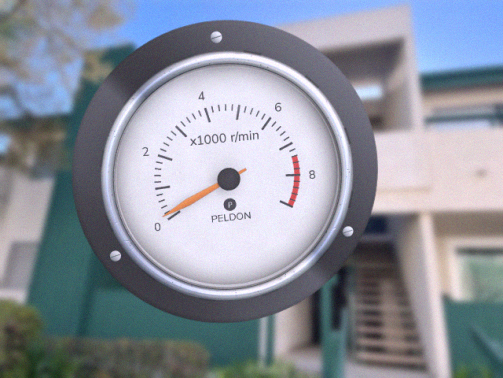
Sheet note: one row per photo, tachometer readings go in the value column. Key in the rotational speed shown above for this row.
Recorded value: 200 rpm
